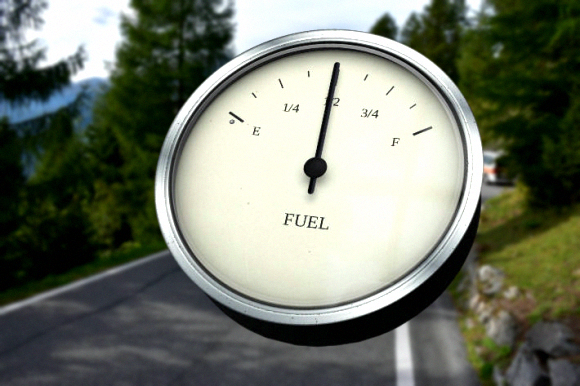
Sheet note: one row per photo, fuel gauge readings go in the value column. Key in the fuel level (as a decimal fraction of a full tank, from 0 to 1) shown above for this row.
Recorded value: 0.5
